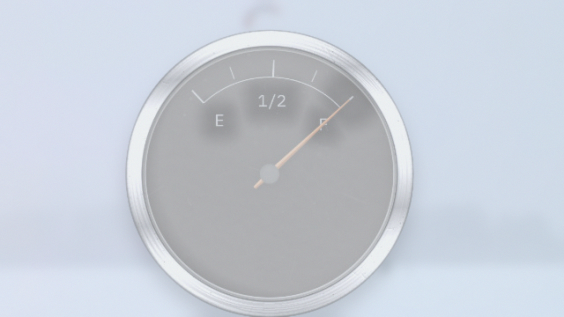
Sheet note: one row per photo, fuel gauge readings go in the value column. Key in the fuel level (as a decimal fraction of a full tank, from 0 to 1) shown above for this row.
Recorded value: 1
